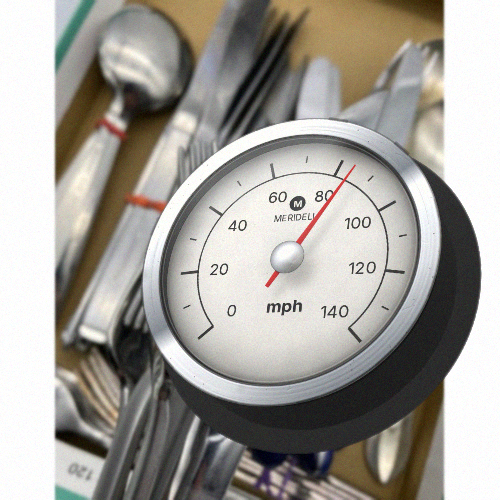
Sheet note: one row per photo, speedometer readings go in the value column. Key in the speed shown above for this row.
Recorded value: 85 mph
